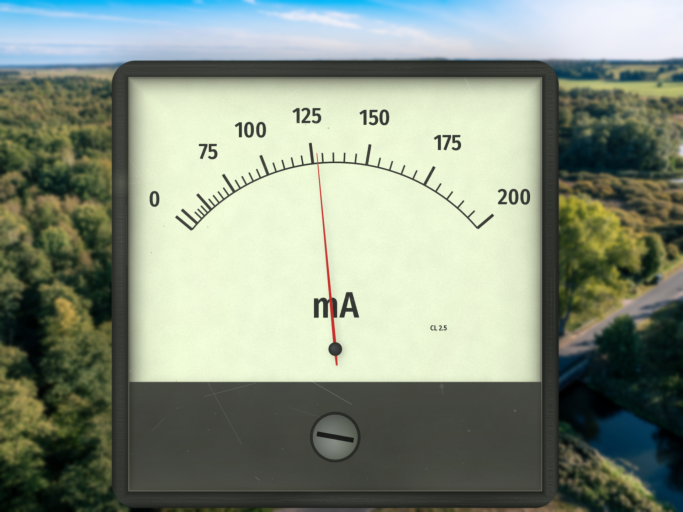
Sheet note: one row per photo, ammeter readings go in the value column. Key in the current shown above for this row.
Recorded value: 127.5 mA
